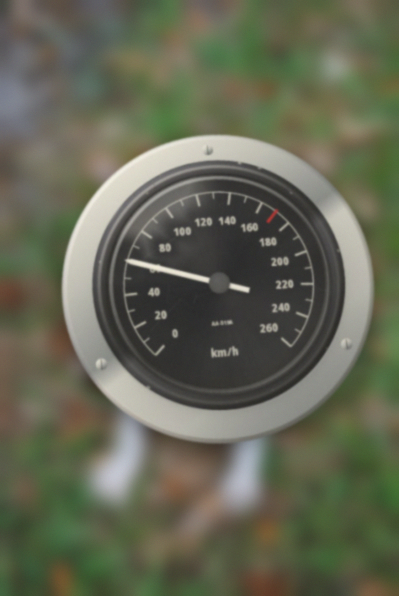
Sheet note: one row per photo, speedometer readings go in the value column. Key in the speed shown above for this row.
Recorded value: 60 km/h
